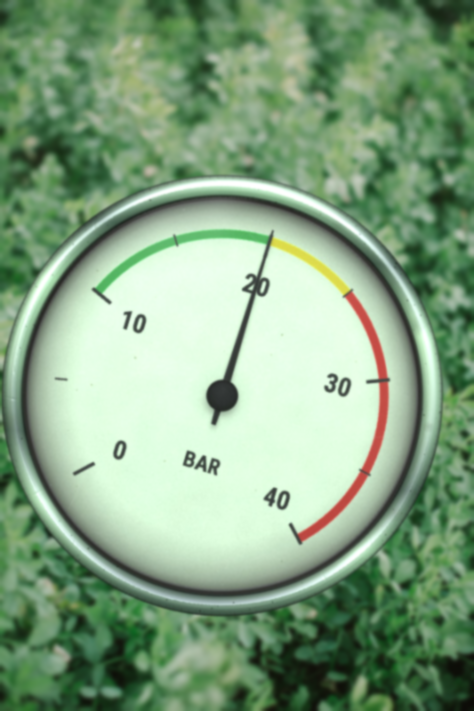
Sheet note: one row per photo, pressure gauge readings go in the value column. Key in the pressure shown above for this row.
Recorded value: 20 bar
